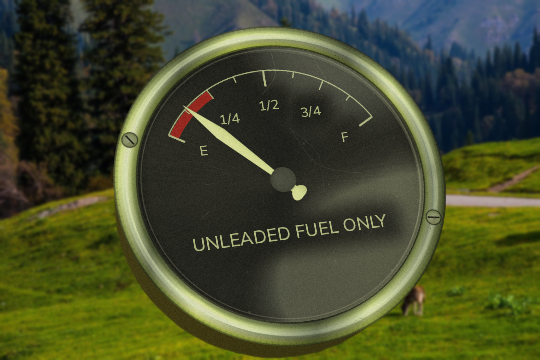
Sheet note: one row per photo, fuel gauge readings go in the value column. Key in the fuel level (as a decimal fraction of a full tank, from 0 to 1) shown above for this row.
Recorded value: 0.125
